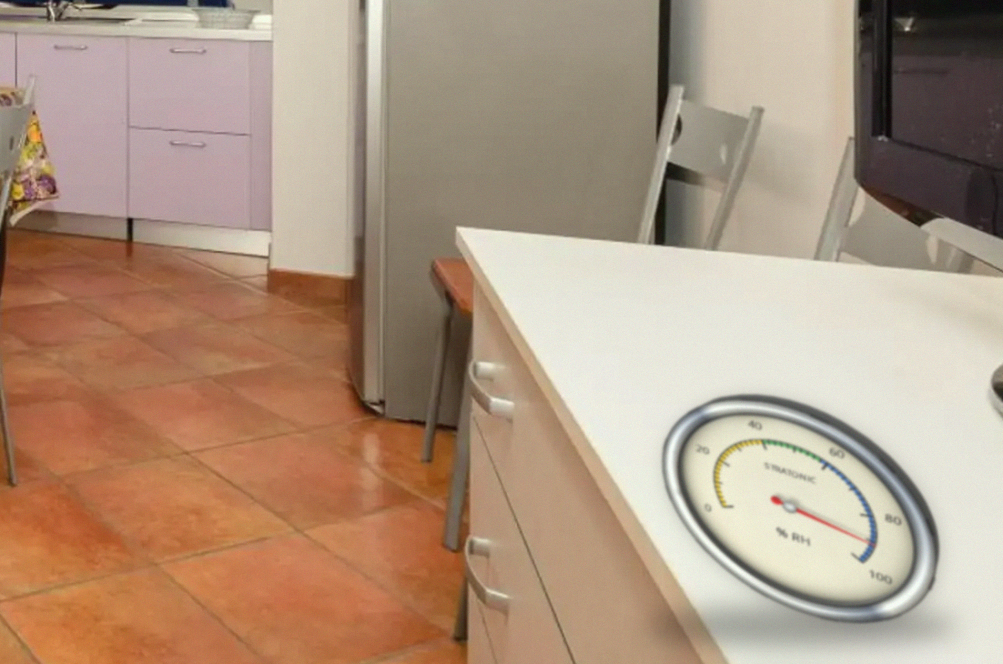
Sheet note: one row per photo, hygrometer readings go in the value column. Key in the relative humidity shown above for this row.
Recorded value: 90 %
